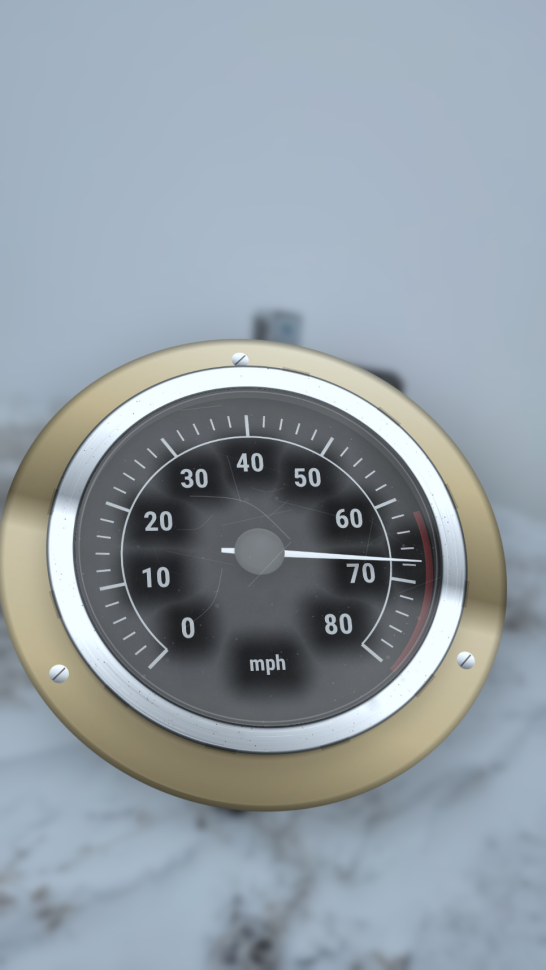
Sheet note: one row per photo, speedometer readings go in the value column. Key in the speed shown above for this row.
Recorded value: 68 mph
